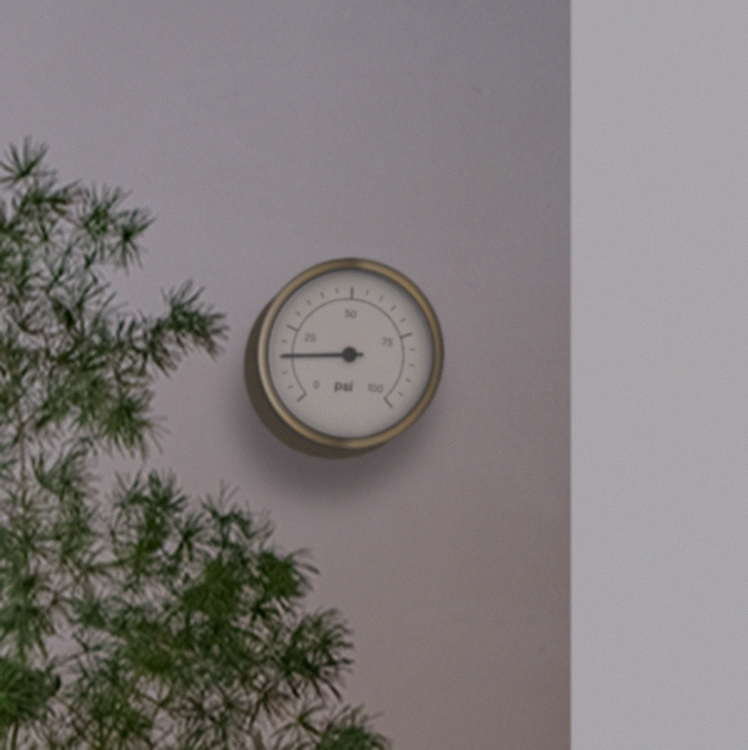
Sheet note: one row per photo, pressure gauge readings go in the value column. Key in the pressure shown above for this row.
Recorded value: 15 psi
